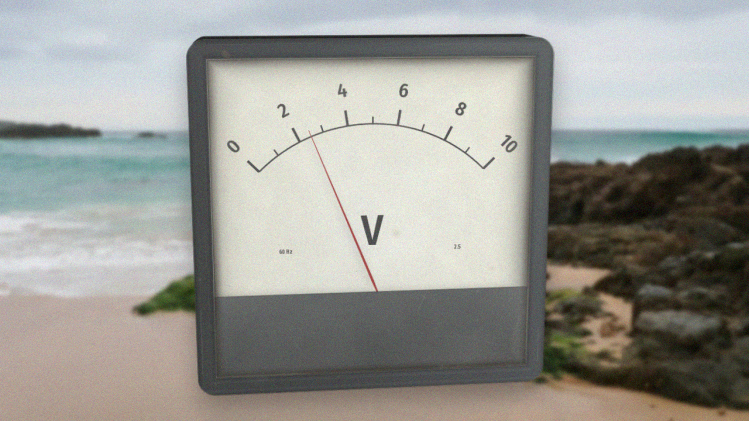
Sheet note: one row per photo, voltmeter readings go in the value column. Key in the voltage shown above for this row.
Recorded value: 2.5 V
